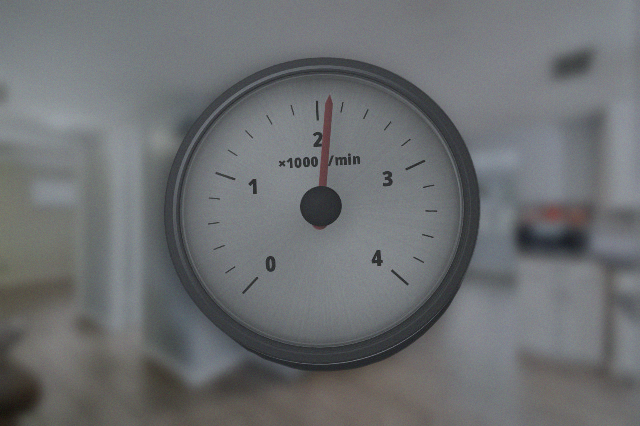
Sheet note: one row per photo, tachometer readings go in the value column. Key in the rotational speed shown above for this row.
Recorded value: 2100 rpm
